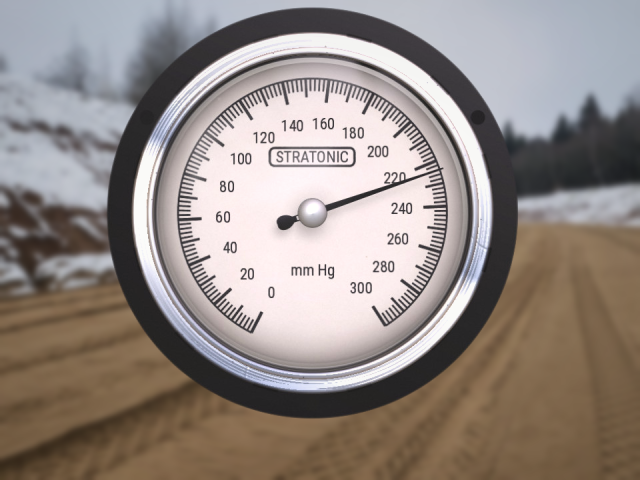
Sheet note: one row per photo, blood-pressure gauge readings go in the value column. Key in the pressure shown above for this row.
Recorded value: 224 mmHg
